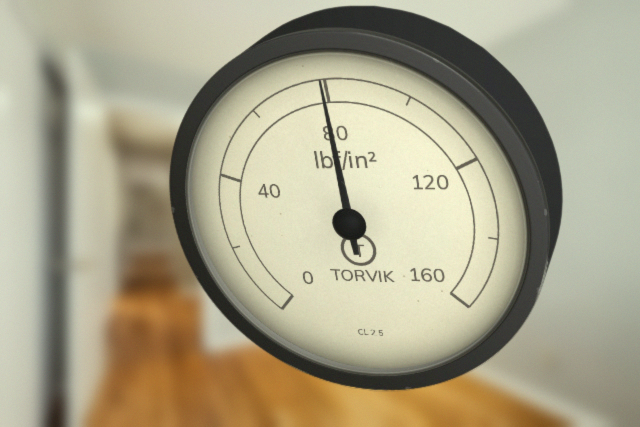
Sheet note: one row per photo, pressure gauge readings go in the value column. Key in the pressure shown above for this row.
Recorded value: 80 psi
